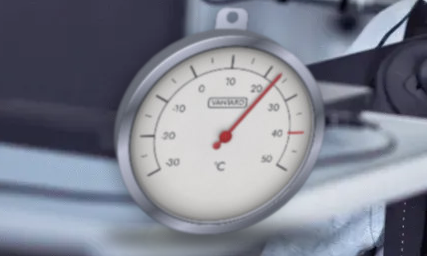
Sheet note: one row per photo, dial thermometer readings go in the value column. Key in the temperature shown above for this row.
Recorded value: 22.5 °C
